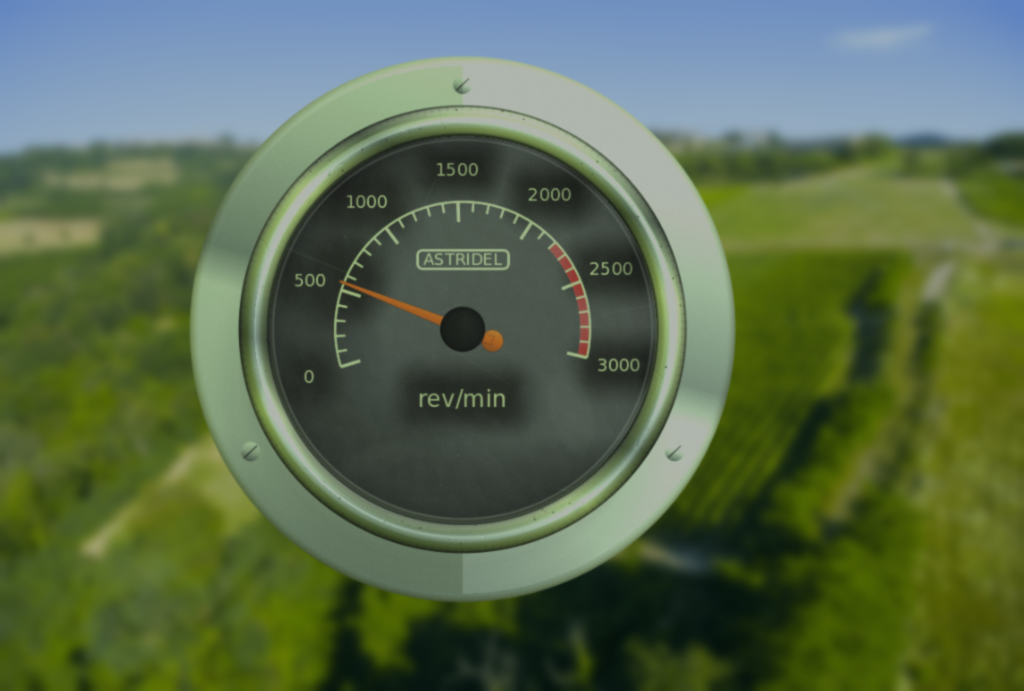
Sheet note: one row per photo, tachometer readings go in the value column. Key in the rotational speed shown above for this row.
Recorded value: 550 rpm
